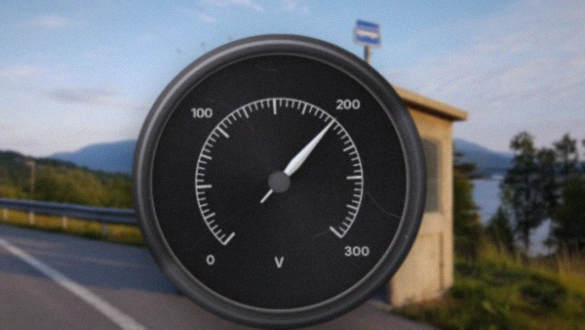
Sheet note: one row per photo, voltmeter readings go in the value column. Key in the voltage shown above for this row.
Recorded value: 200 V
